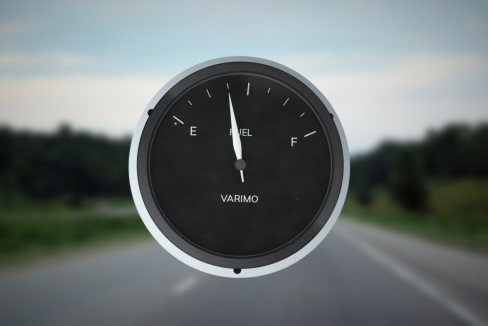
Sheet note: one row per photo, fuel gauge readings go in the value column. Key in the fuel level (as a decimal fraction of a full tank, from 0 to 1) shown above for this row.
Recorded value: 0.375
